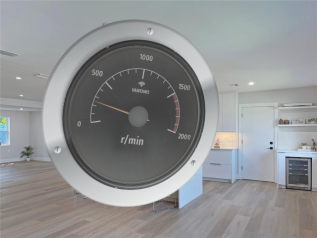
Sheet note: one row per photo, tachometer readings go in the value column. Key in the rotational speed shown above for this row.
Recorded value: 250 rpm
